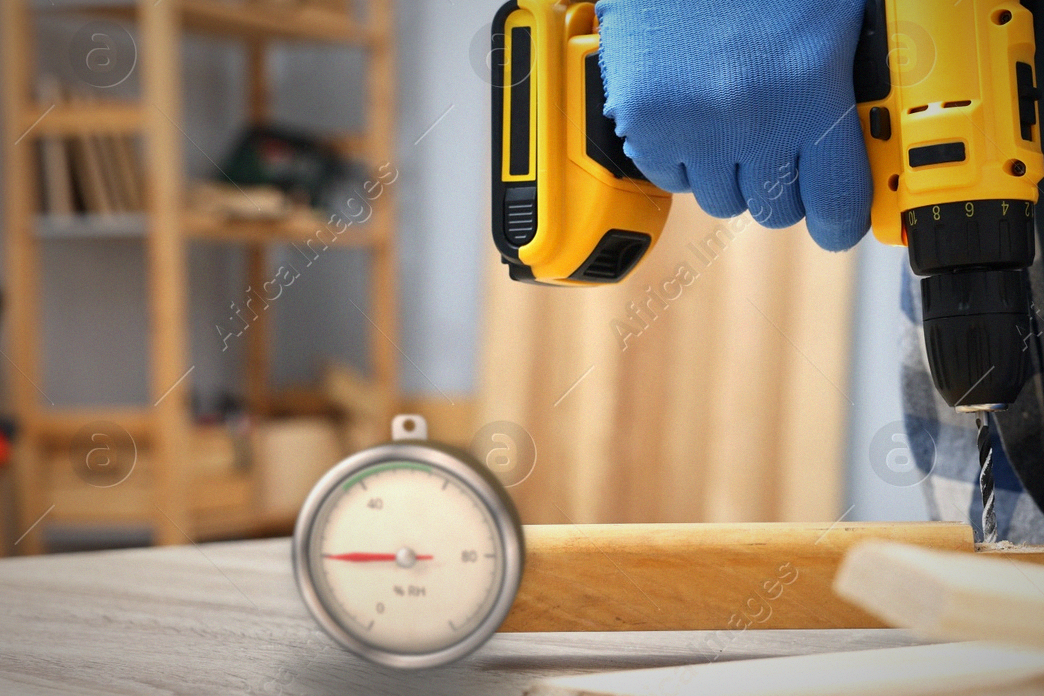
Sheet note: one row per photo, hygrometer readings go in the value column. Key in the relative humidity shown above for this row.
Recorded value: 20 %
